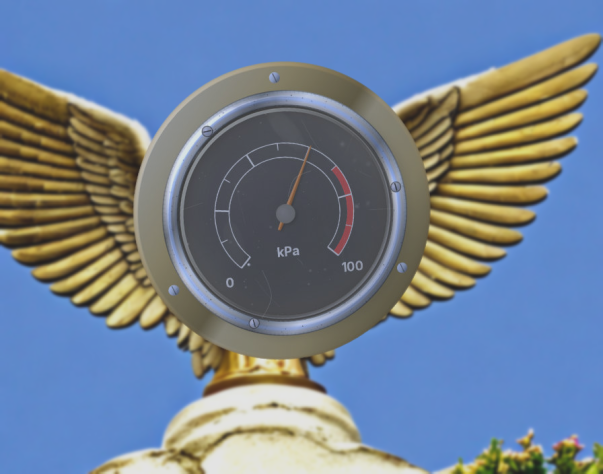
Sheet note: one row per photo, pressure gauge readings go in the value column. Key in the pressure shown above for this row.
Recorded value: 60 kPa
